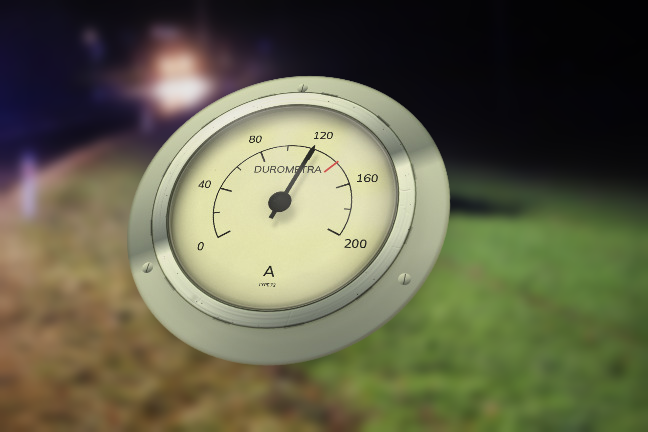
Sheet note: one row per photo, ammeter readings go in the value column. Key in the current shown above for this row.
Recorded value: 120 A
